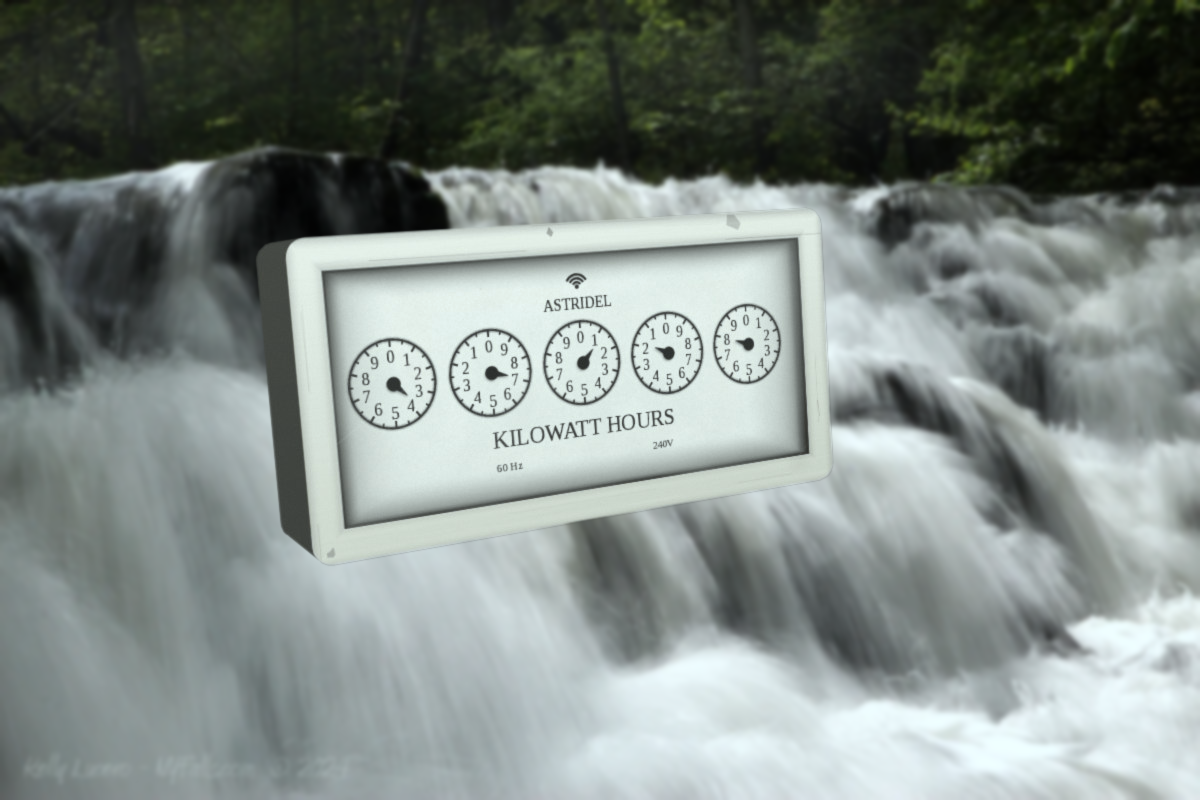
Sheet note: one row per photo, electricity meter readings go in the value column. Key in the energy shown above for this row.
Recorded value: 37118 kWh
